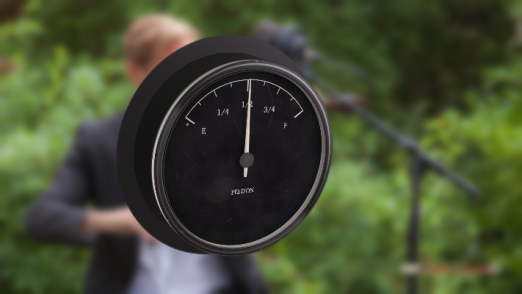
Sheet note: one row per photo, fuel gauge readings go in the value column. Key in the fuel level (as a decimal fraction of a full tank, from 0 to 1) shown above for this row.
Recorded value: 0.5
